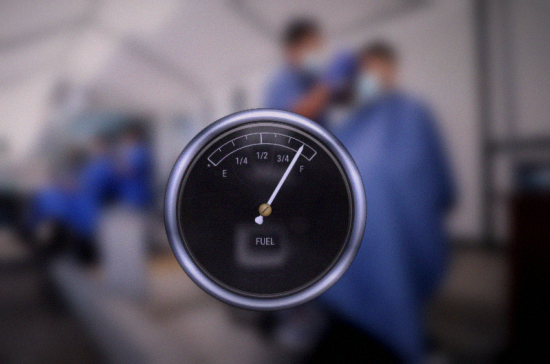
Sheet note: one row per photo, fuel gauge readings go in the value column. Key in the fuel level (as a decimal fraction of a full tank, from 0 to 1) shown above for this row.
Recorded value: 0.875
